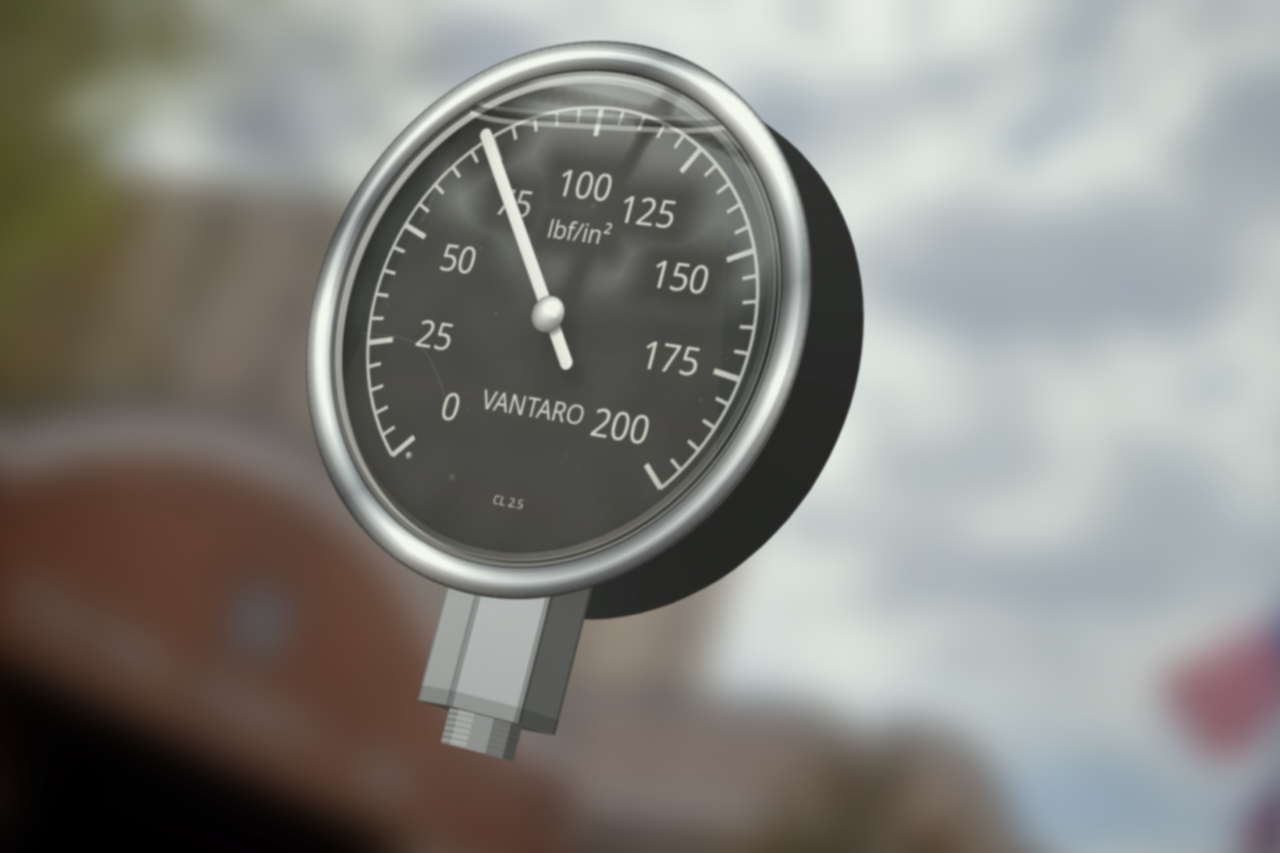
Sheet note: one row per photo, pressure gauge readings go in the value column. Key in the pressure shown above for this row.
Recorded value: 75 psi
